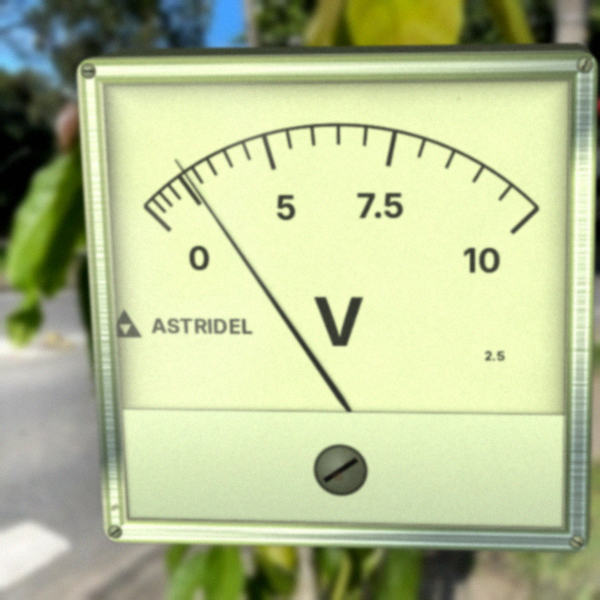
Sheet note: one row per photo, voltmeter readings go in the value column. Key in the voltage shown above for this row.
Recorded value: 2.75 V
